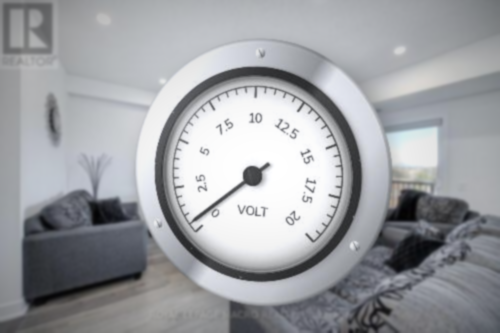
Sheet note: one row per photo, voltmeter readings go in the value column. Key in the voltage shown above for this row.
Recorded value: 0.5 V
